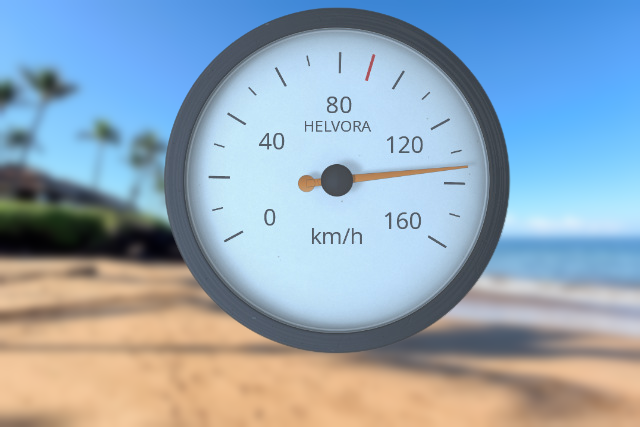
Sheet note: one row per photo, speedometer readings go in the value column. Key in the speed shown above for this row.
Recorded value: 135 km/h
